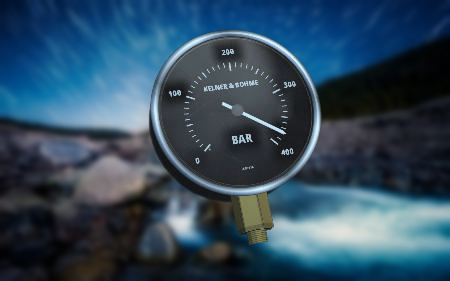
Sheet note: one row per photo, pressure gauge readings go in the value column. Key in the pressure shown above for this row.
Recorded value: 380 bar
